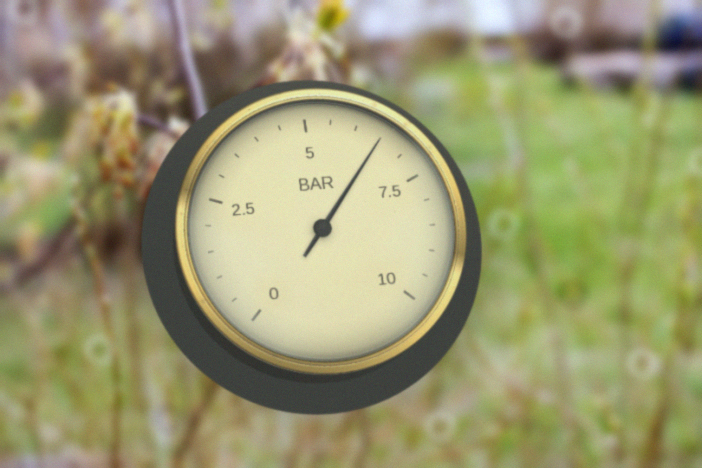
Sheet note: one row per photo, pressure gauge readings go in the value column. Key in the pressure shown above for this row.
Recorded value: 6.5 bar
